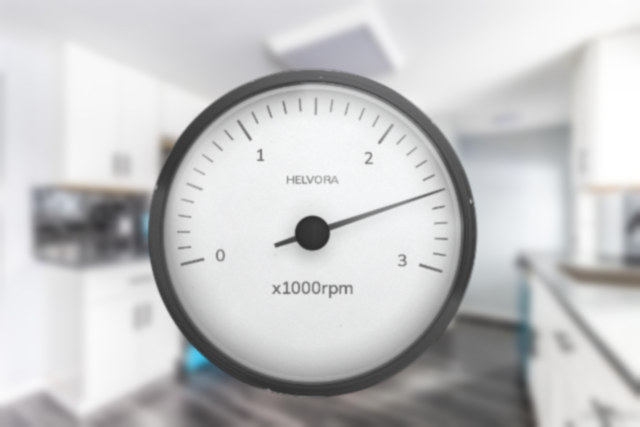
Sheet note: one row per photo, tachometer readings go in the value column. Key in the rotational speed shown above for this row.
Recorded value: 2500 rpm
